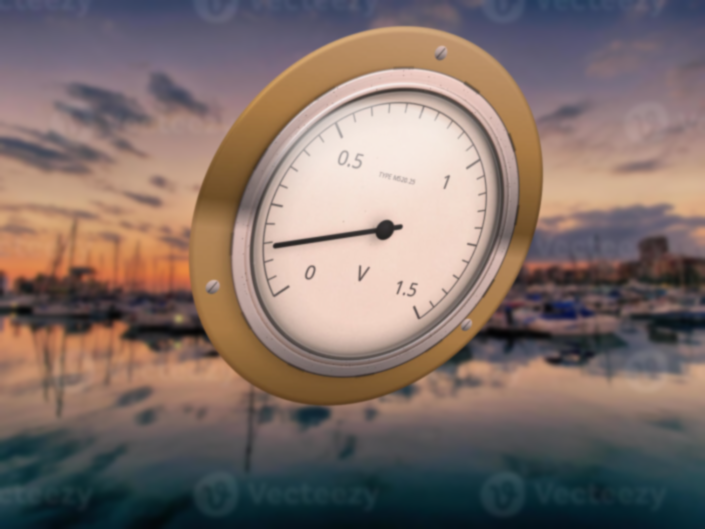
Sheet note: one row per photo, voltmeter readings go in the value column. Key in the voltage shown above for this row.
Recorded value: 0.15 V
